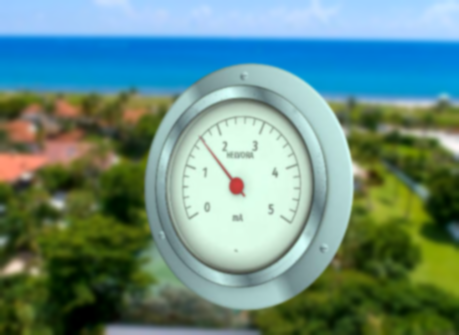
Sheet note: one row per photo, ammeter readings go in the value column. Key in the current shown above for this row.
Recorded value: 1.6 mA
